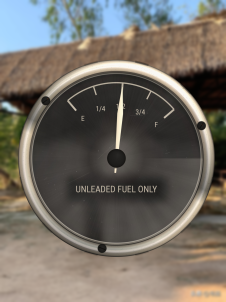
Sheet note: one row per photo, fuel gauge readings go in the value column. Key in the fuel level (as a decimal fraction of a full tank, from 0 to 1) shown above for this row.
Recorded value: 0.5
